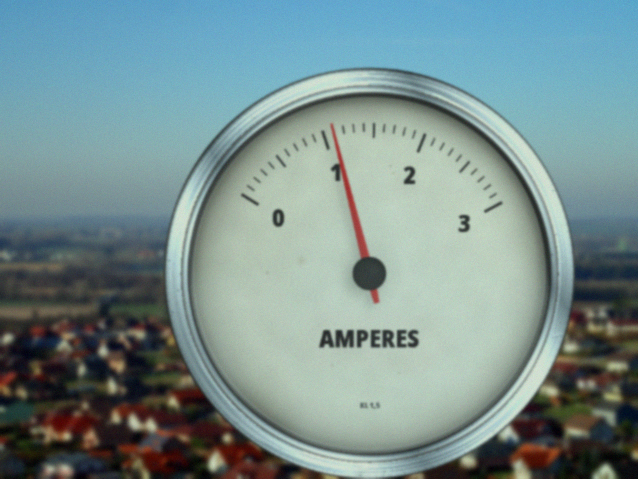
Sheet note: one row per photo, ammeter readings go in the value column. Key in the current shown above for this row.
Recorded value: 1.1 A
